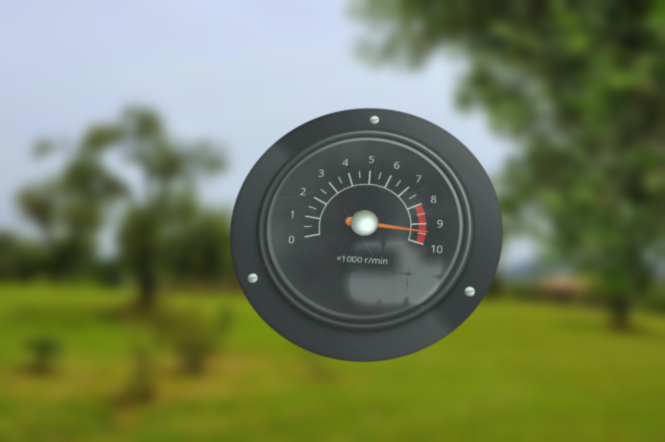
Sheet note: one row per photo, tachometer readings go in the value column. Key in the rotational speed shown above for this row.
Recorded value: 9500 rpm
